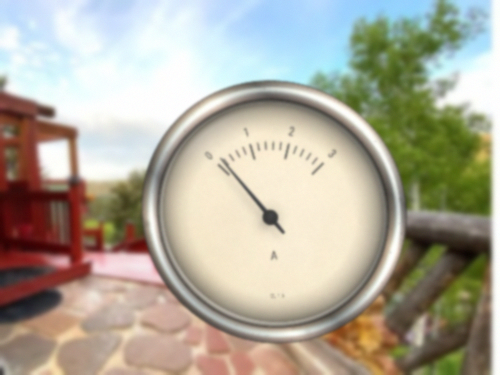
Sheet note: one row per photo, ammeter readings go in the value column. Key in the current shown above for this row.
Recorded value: 0.2 A
